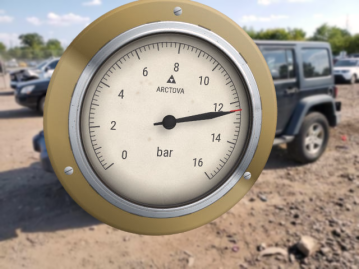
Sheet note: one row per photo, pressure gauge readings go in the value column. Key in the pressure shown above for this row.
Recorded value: 12.4 bar
